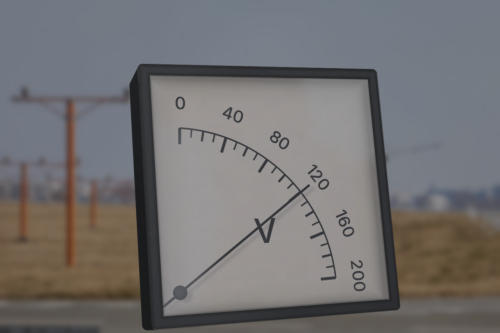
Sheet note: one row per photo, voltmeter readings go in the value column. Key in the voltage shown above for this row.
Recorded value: 120 V
